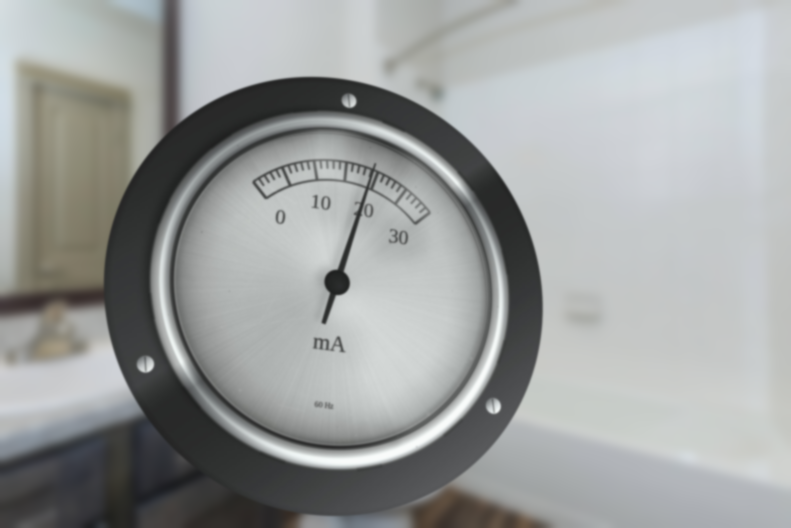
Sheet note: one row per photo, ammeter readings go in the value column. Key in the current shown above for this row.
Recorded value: 19 mA
